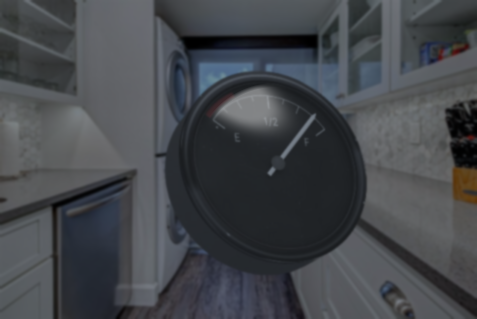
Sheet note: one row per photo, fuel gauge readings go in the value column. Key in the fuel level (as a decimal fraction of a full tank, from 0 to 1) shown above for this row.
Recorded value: 0.875
